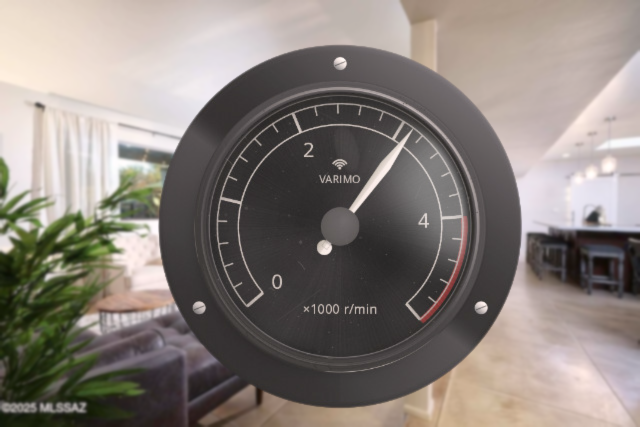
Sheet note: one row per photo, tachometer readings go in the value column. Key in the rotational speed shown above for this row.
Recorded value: 3100 rpm
